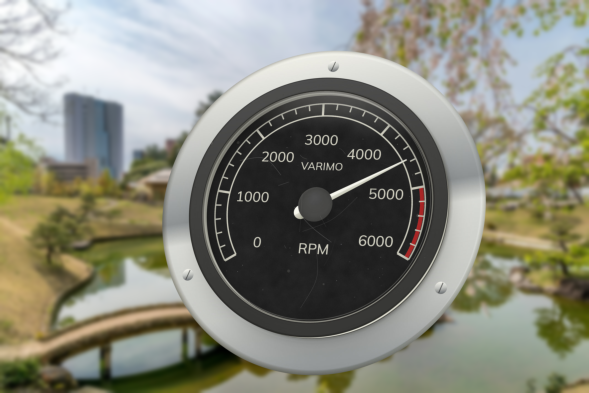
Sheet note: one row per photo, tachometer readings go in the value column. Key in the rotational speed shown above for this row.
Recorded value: 4600 rpm
